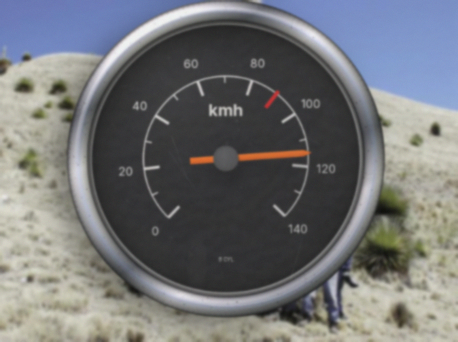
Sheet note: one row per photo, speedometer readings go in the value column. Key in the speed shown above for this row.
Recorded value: 115 km/h
